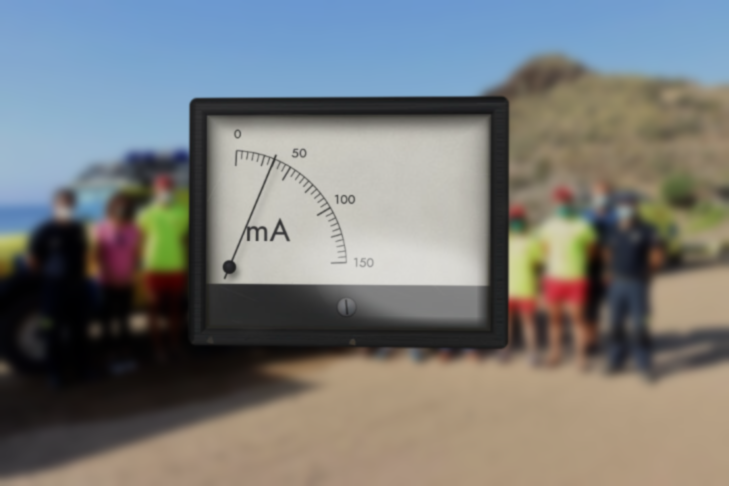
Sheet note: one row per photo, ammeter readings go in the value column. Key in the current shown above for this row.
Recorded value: 35 mA
